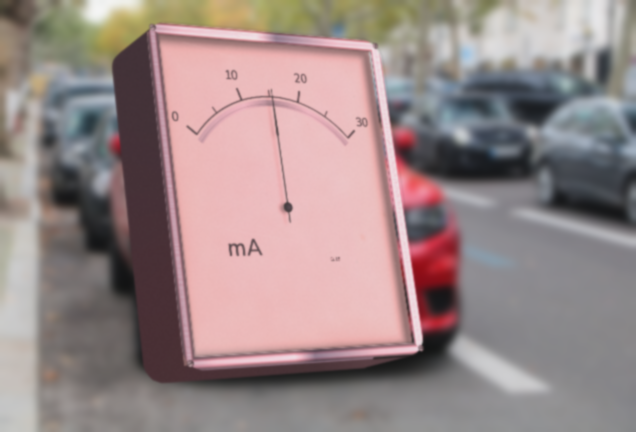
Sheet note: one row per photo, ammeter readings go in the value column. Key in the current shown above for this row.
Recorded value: 15 mA
